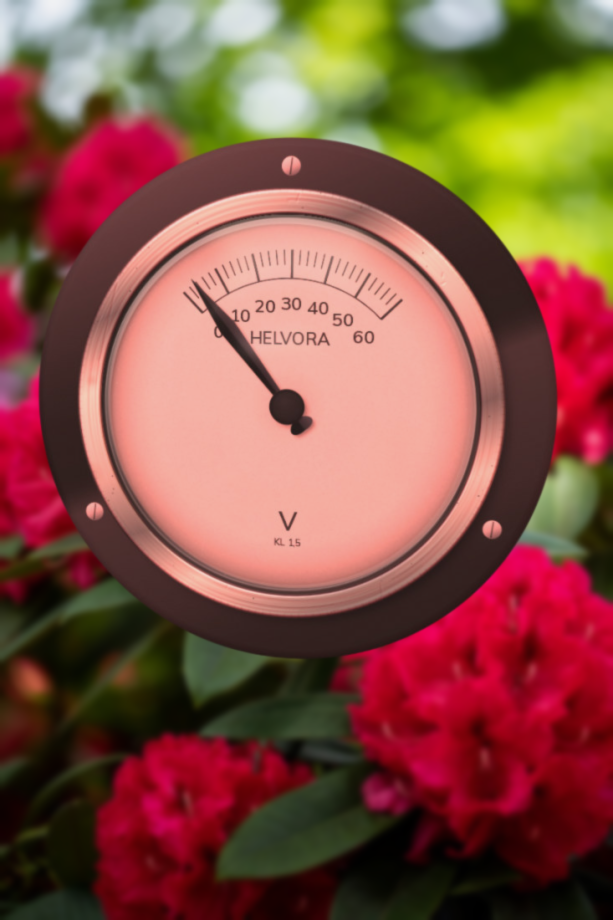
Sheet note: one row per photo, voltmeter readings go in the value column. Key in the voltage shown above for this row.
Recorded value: 4 V
